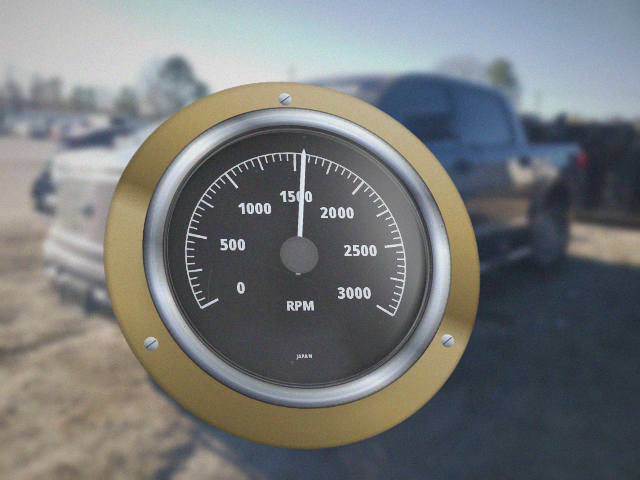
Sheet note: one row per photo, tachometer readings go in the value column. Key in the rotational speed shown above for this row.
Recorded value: 1550 rpm
